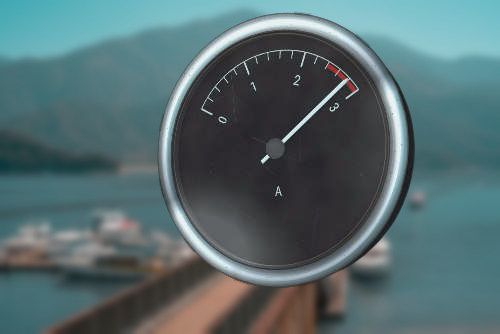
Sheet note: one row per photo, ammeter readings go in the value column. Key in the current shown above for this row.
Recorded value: 2.8 A
